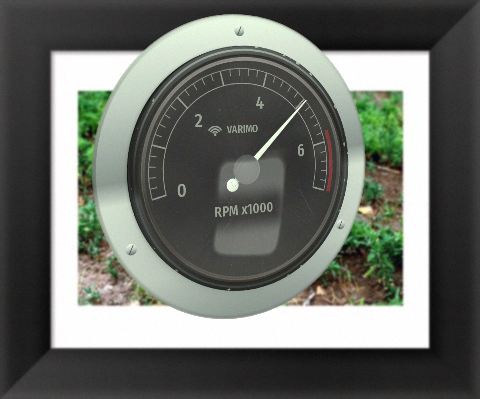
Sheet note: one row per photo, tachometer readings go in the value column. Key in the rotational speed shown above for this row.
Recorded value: 5000 rpm
